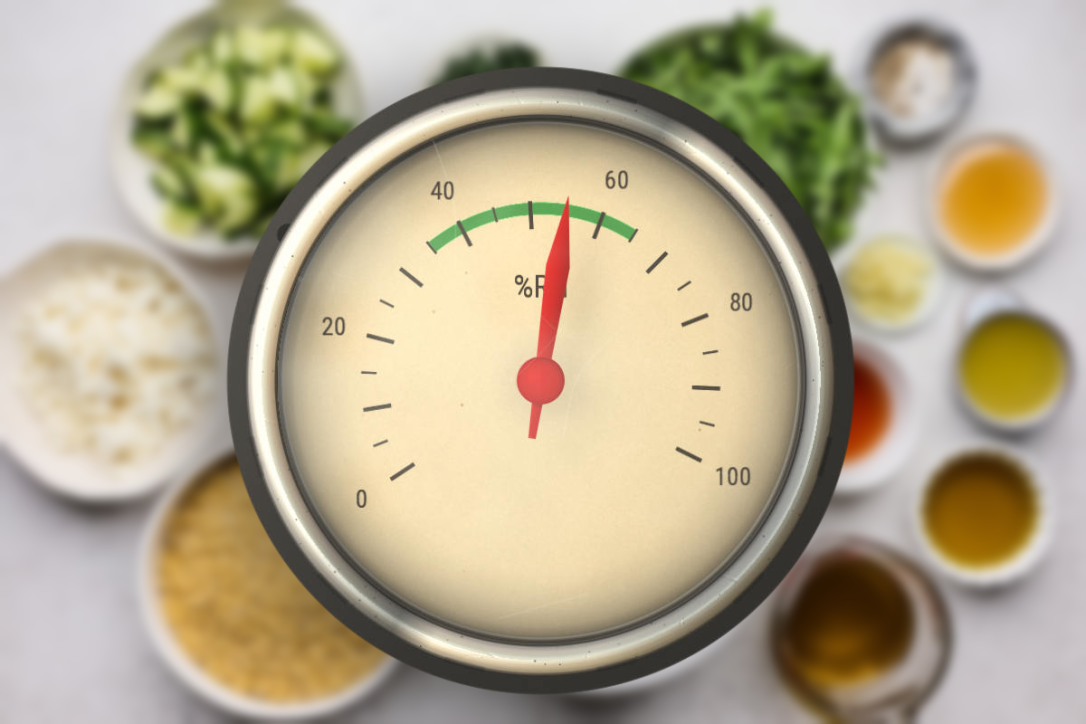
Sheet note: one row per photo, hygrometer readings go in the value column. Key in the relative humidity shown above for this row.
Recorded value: 55 %
